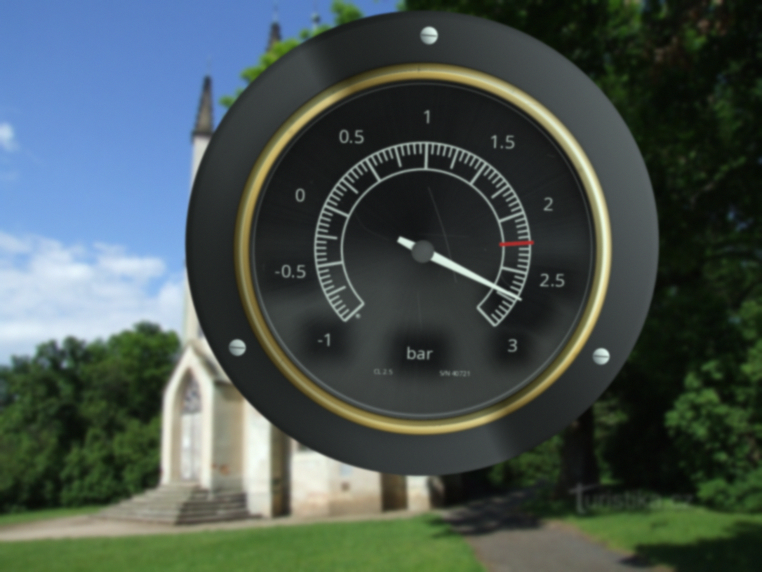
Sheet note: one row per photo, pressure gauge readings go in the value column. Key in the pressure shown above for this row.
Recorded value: 2.7 bar
